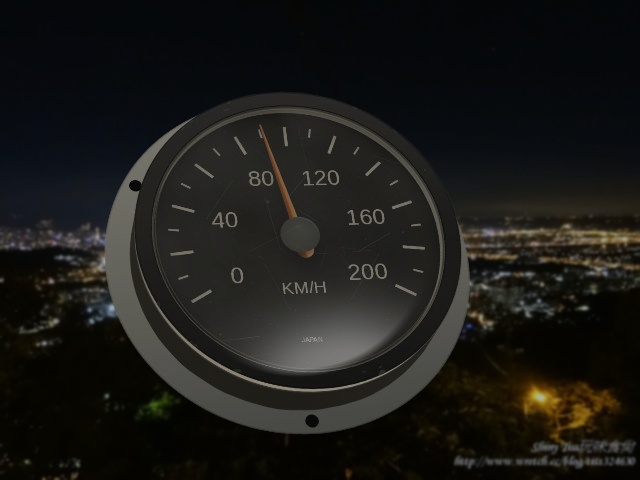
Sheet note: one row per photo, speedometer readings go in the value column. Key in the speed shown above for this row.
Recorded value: 90 km/h
